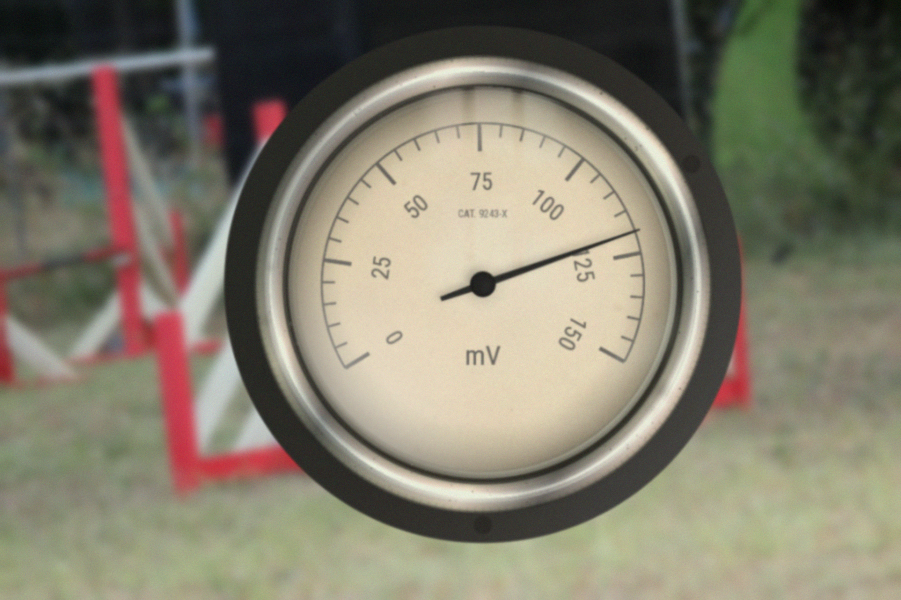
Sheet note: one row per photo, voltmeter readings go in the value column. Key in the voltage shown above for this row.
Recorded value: 120 mV
